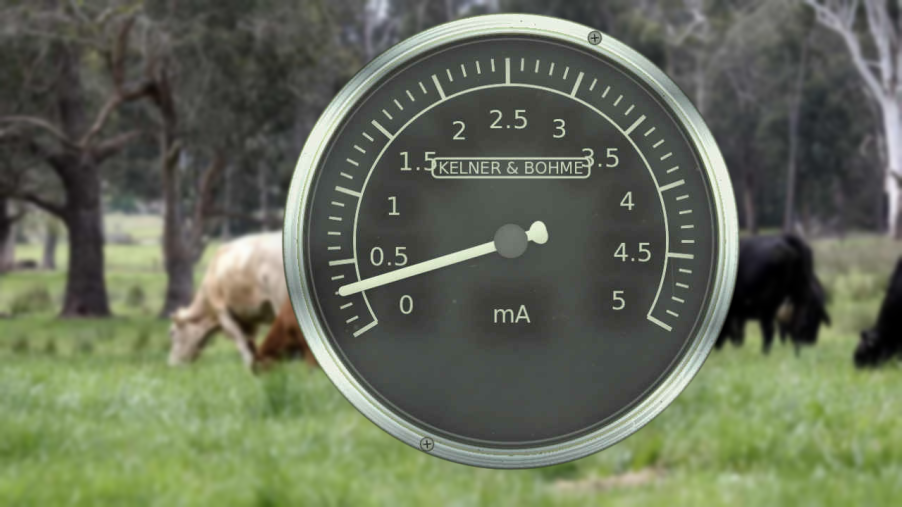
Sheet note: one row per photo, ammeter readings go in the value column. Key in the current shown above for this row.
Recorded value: 0.3 mA
